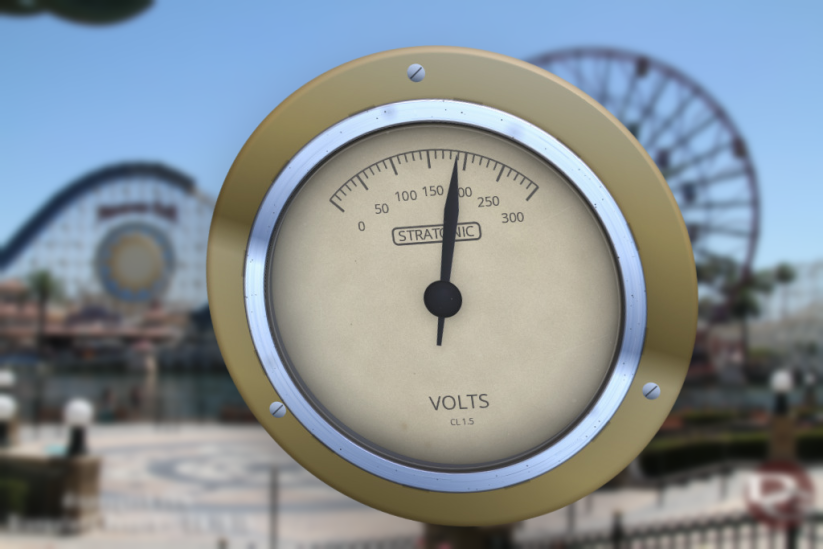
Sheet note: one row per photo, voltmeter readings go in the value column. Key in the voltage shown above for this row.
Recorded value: 190 V
